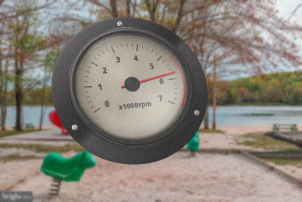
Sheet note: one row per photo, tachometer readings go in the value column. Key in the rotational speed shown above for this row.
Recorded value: 5800 rpm
